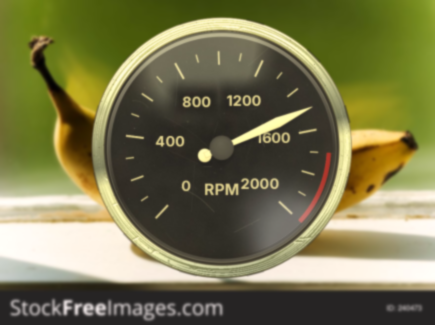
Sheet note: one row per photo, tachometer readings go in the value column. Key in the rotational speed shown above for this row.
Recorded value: 1500 rpm
